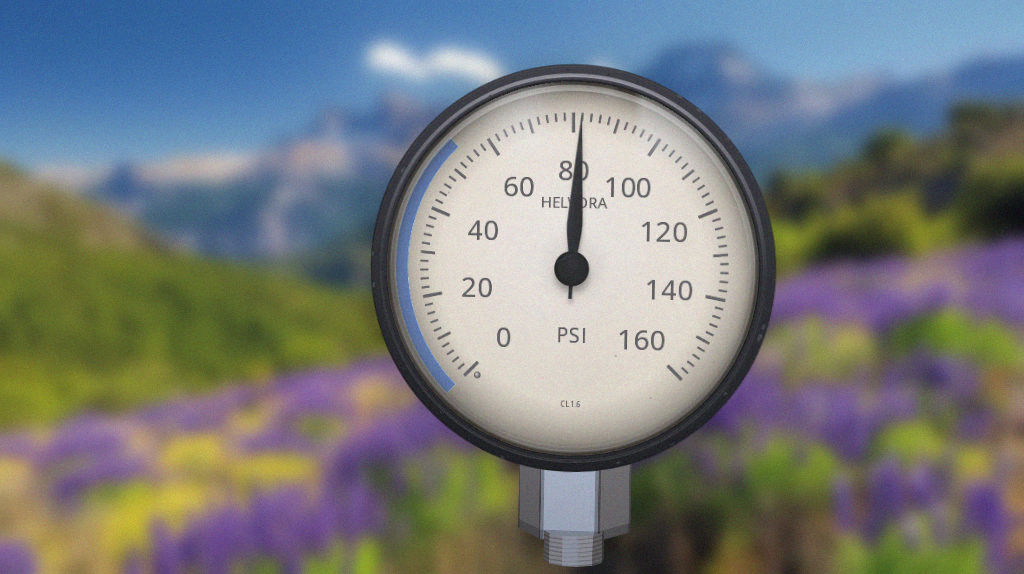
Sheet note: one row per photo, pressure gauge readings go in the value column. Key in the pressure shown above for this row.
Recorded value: 82 psi
